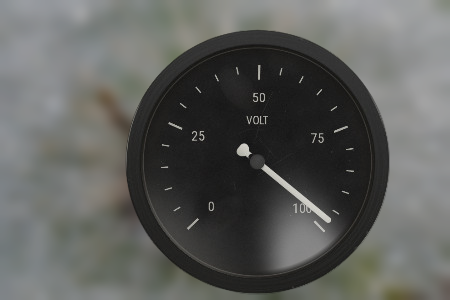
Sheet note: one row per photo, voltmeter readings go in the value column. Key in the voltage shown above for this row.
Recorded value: 97.5 V
